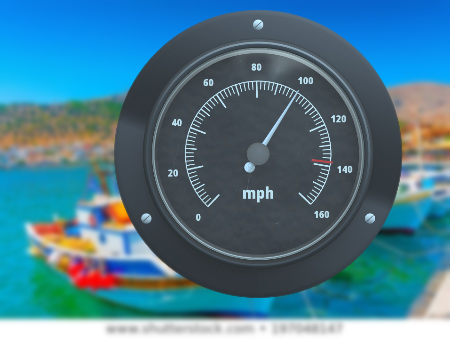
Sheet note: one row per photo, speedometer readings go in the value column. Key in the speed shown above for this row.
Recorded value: 100 mph
